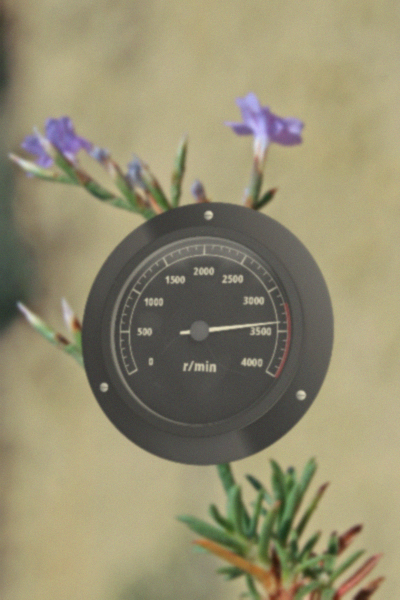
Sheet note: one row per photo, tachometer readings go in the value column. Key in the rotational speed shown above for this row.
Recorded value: 3400 rpm
